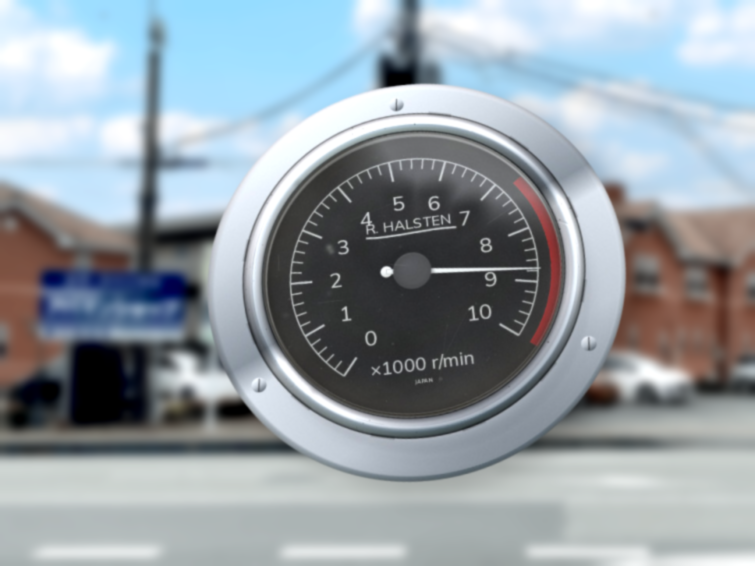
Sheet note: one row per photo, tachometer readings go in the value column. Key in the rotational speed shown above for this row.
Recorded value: 8800 rpm
